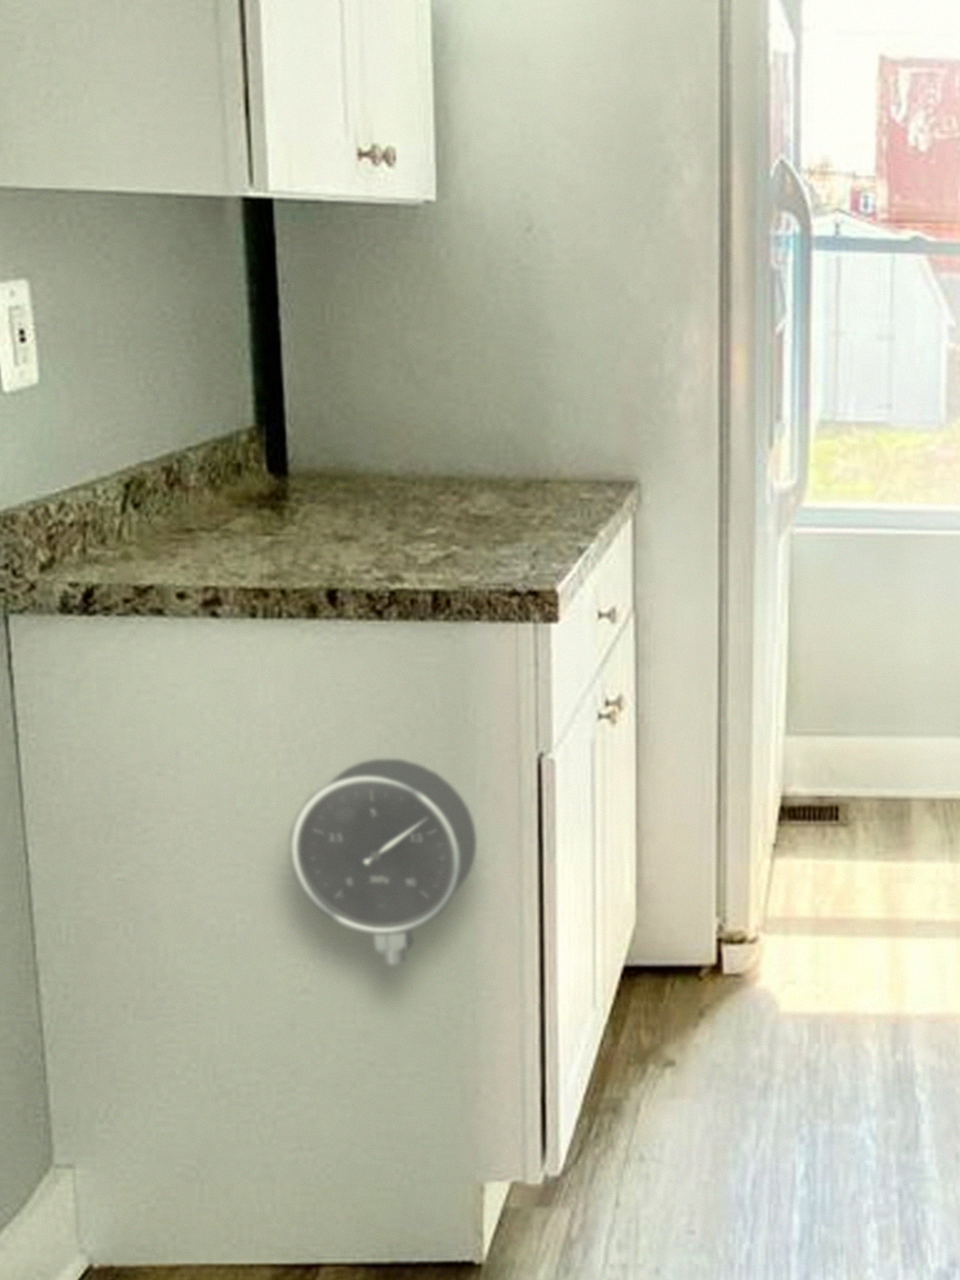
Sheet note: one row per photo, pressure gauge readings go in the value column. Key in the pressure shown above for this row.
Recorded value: 7 MPa
